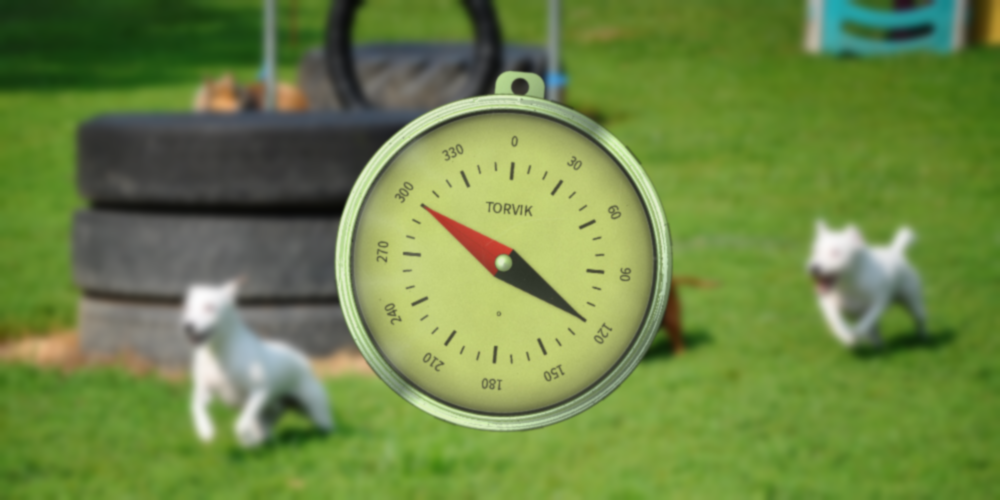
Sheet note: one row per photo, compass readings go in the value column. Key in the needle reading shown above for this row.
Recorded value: 300 °
